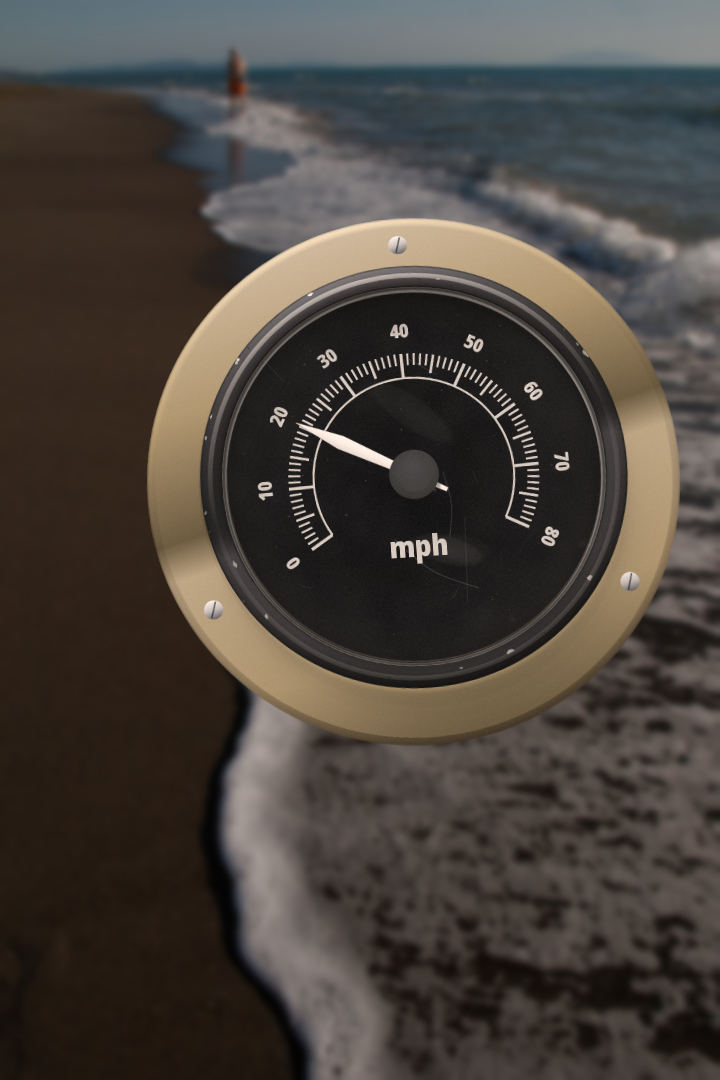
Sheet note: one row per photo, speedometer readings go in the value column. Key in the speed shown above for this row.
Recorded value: 20 mph
